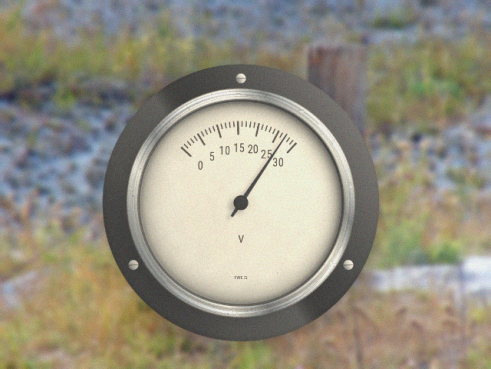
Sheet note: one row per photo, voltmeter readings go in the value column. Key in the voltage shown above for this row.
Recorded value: 27 V
